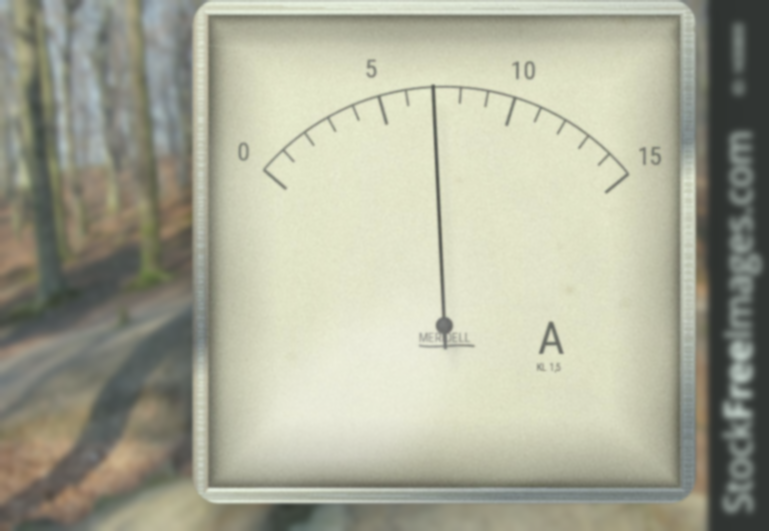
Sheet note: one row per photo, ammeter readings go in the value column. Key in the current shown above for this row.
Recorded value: 7 A
